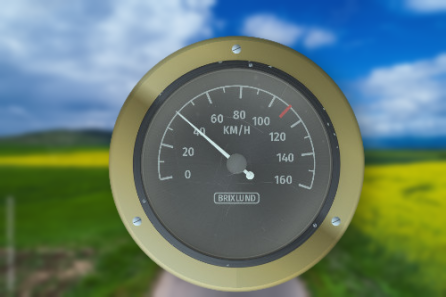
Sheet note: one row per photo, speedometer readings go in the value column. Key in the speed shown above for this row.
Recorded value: 40 km/h
